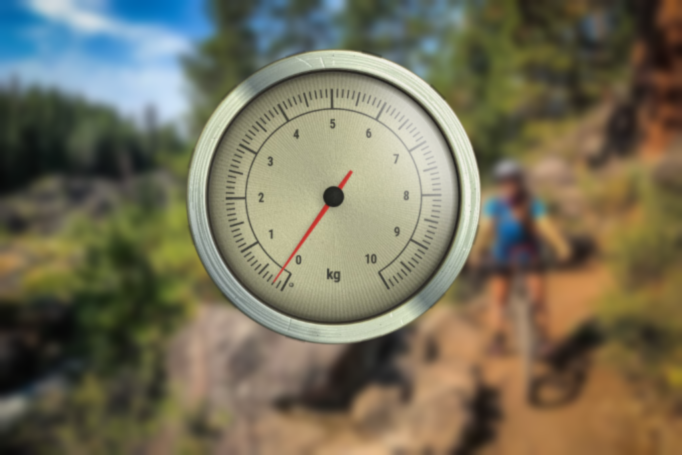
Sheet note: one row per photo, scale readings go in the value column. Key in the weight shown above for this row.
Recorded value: 0.2 kg
